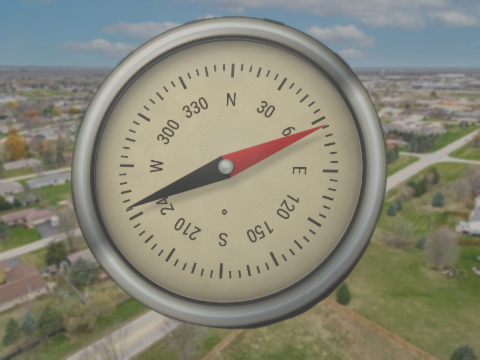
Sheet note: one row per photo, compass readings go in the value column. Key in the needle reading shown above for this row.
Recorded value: 65 °
